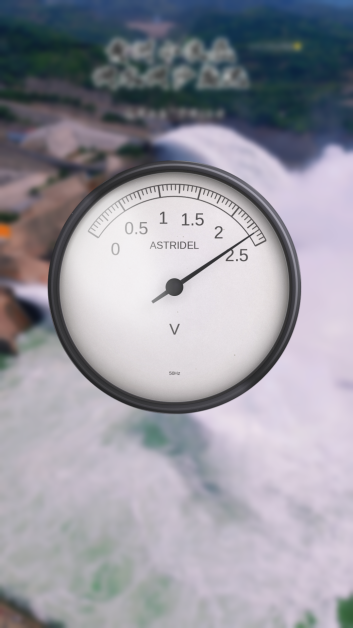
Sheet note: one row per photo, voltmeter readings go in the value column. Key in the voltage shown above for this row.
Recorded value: 2.35 V
